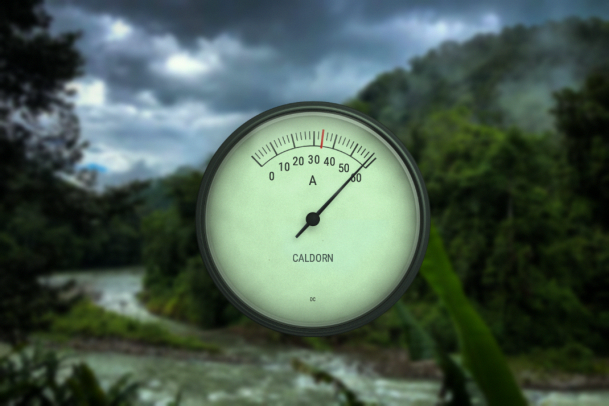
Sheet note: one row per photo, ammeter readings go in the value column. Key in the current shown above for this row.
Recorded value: 58 A
